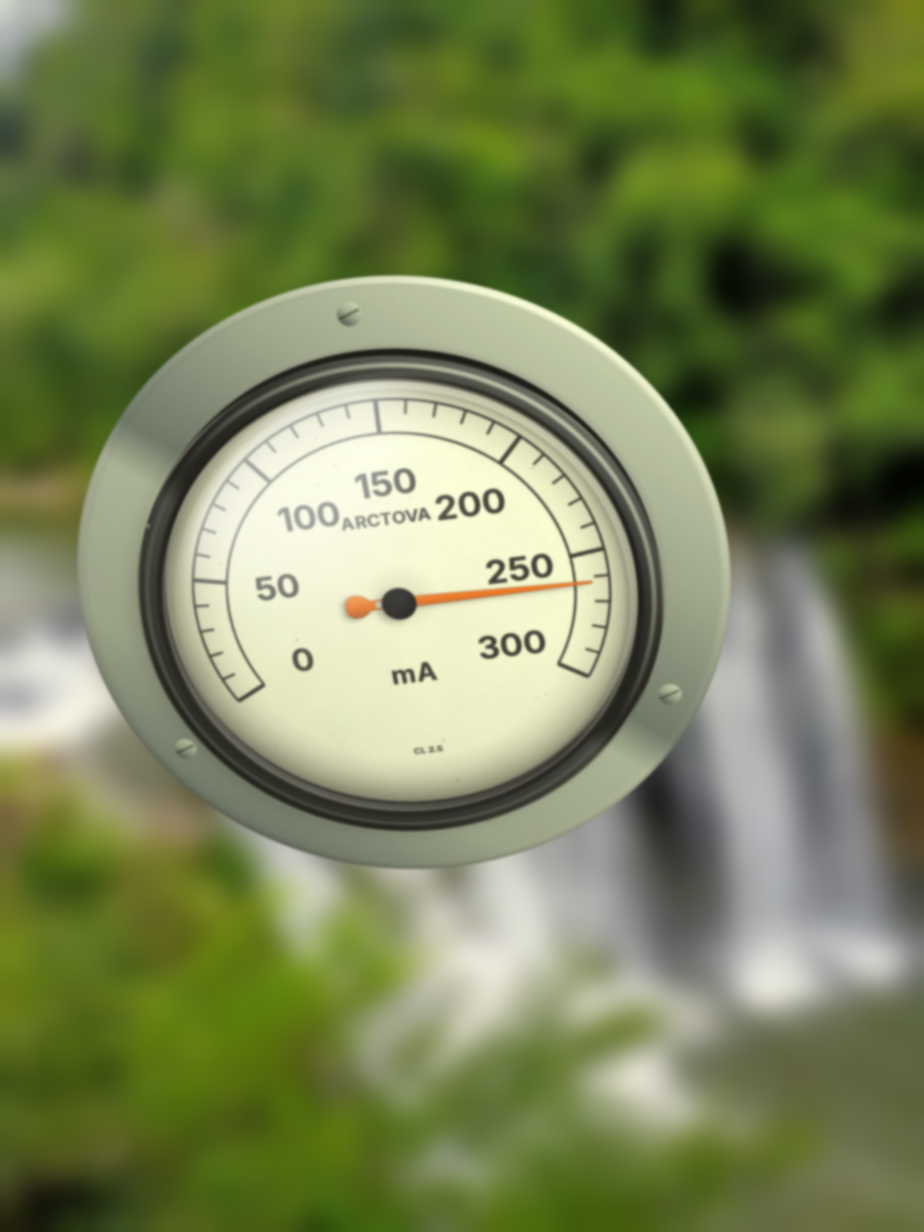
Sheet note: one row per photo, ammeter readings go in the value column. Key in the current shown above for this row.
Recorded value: 260 mA
